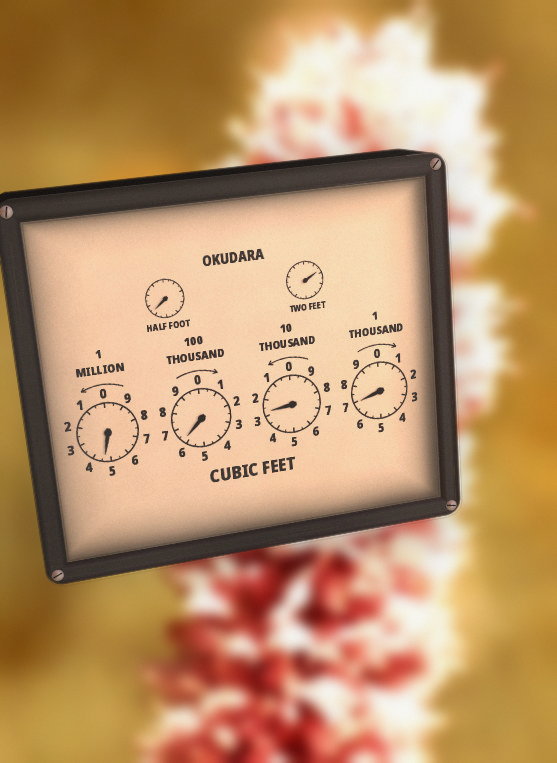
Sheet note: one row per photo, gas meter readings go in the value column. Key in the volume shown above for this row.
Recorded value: 462700 ft³
